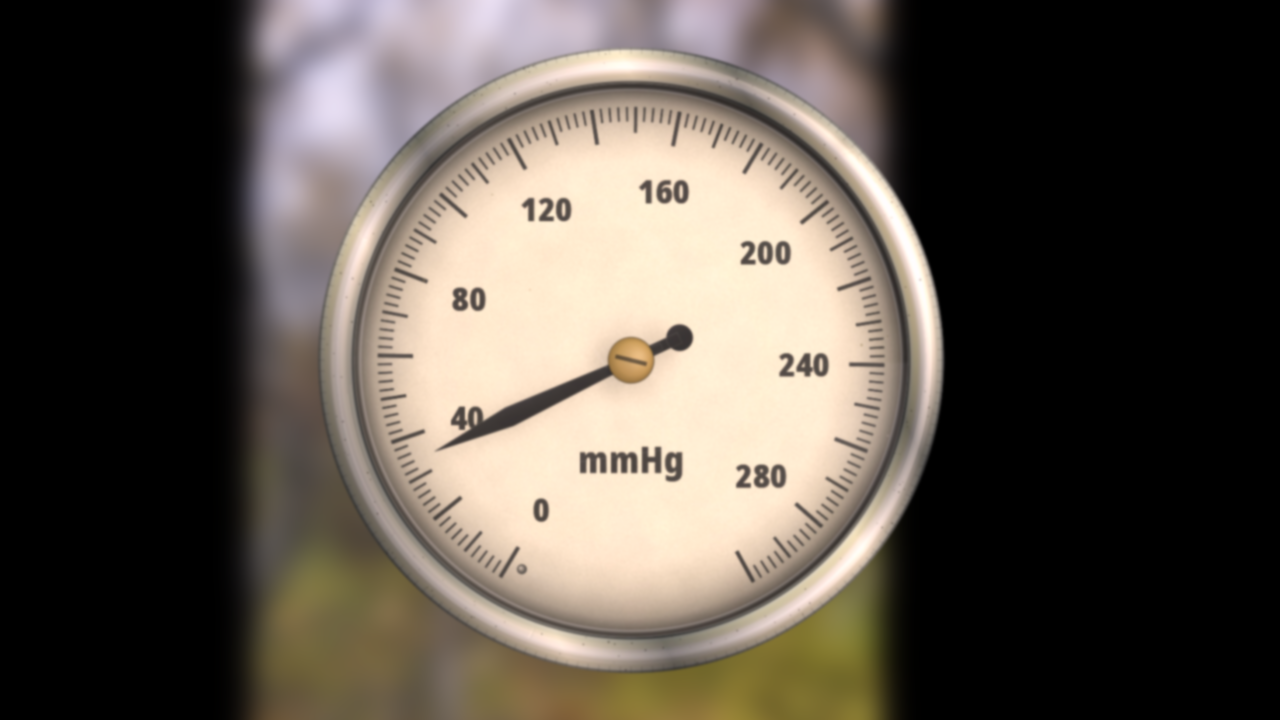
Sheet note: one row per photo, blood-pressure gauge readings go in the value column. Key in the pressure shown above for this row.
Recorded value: 34 mmHg
